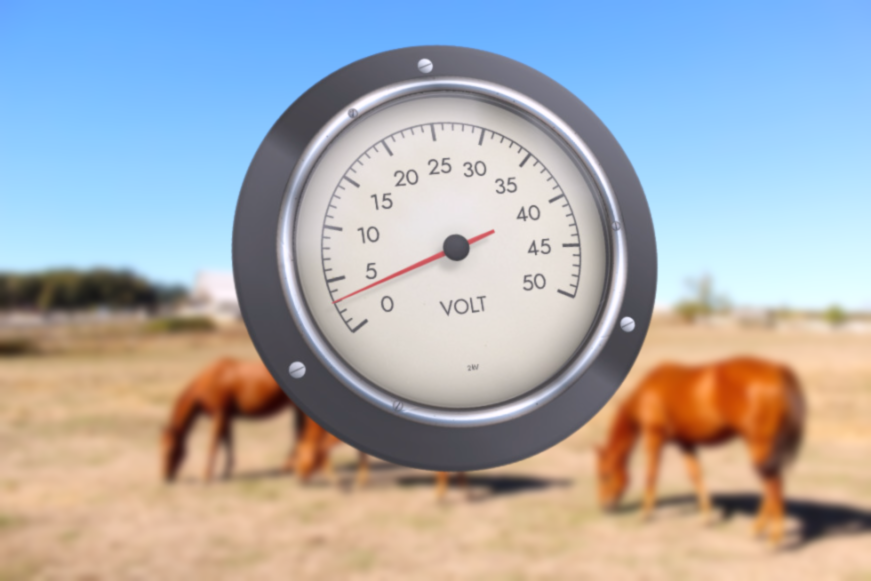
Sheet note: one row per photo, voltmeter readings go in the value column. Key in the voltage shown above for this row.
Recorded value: 3 V
